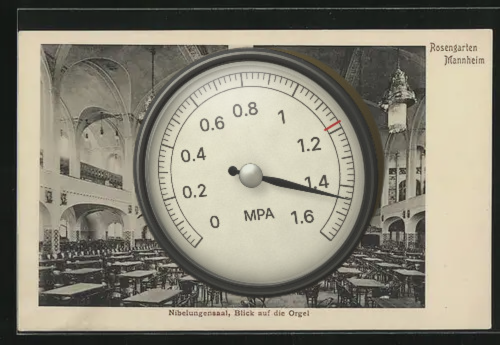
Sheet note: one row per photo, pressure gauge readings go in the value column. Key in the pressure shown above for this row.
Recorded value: 1.44 MPa
